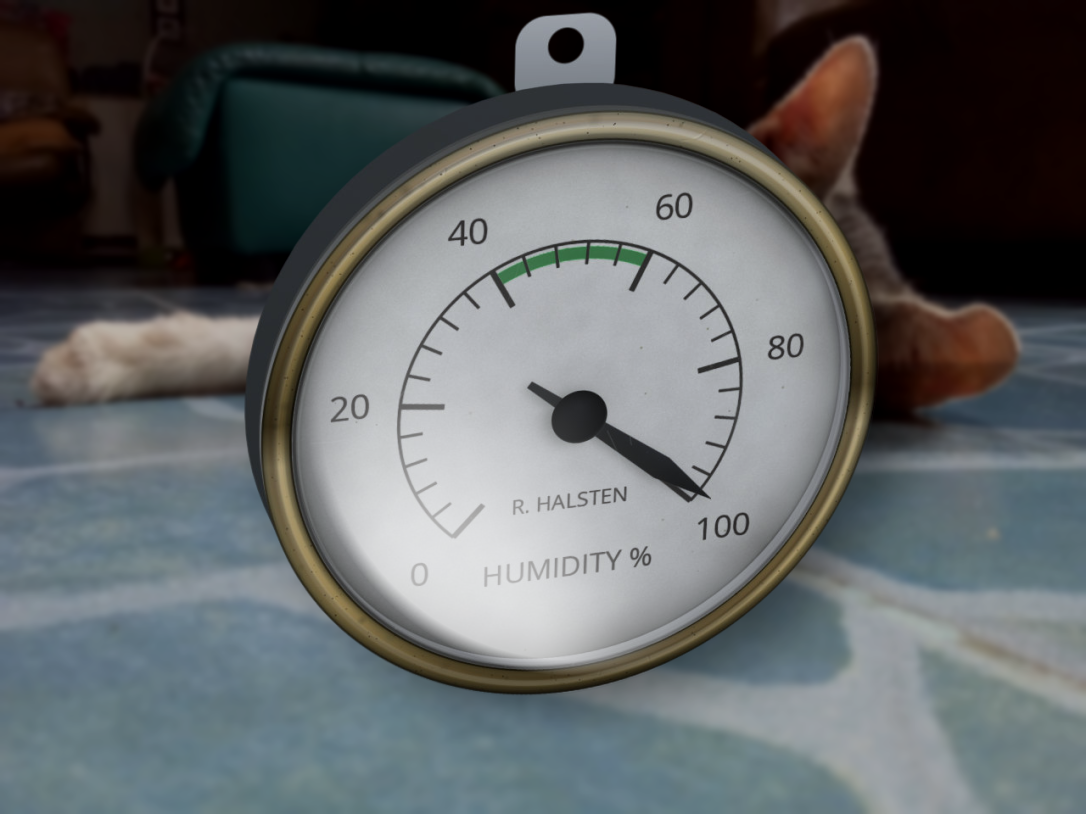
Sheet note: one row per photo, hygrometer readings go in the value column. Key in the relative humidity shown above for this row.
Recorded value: 98 %
